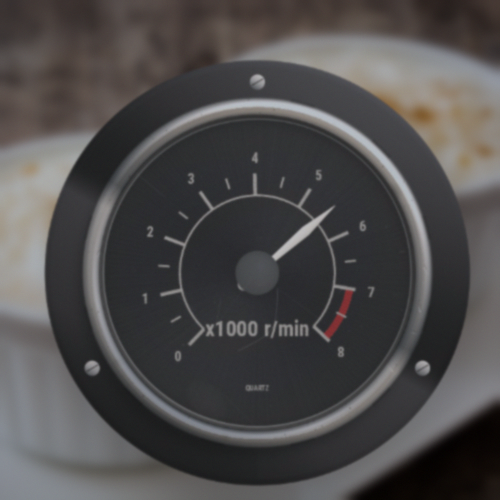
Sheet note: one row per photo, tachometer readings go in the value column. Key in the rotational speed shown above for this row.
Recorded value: 5500 rpm
